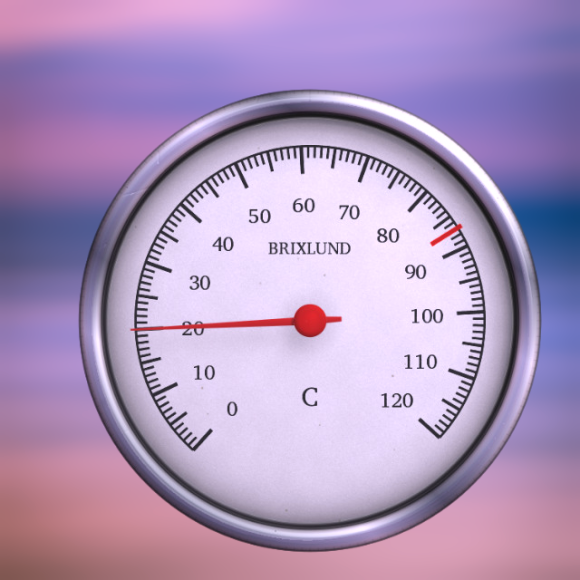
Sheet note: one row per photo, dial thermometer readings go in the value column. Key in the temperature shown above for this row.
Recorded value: 20 °C
